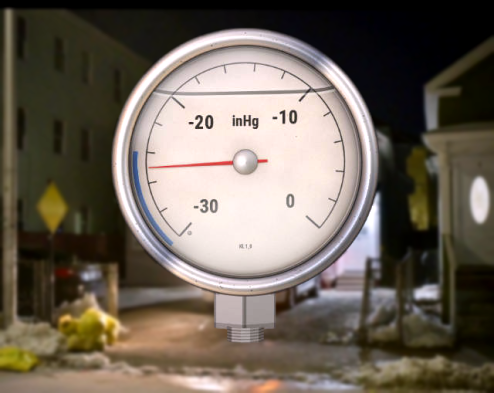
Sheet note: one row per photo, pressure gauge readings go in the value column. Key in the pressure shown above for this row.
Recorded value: -25 inHg
